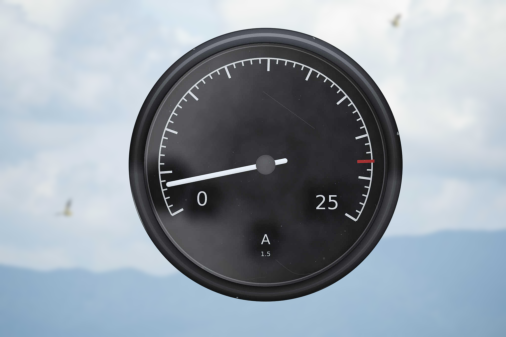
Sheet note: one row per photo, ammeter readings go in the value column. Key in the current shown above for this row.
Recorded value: 1.75 A
